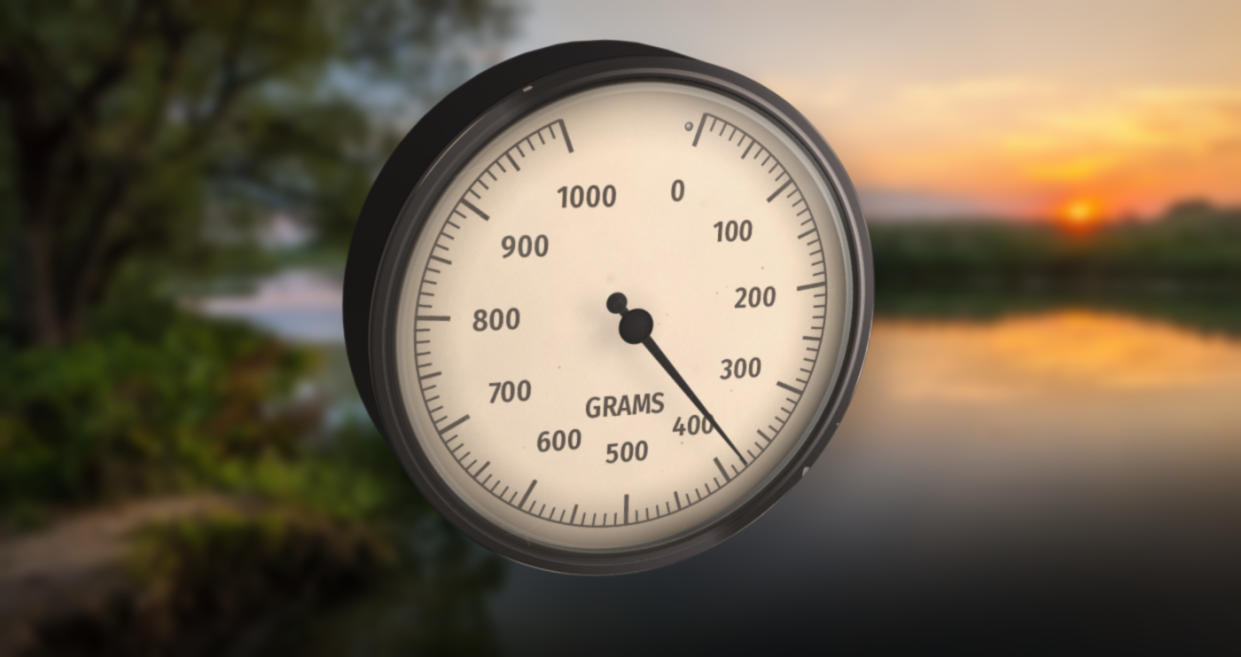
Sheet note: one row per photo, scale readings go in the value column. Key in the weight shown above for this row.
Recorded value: 380 g
